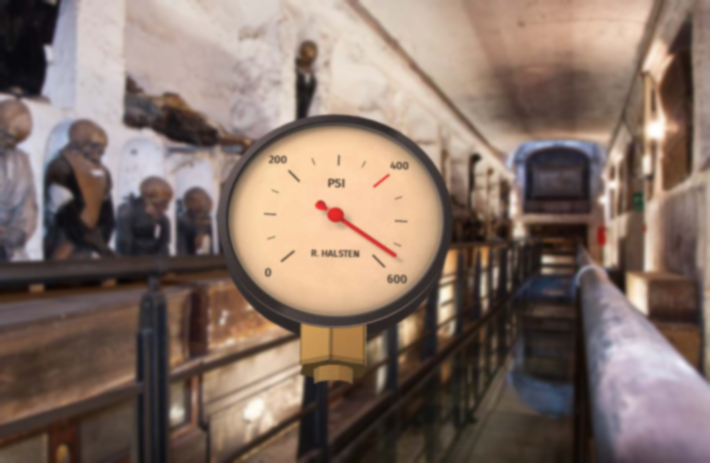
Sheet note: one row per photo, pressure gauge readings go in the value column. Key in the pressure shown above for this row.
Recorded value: 575 psi
